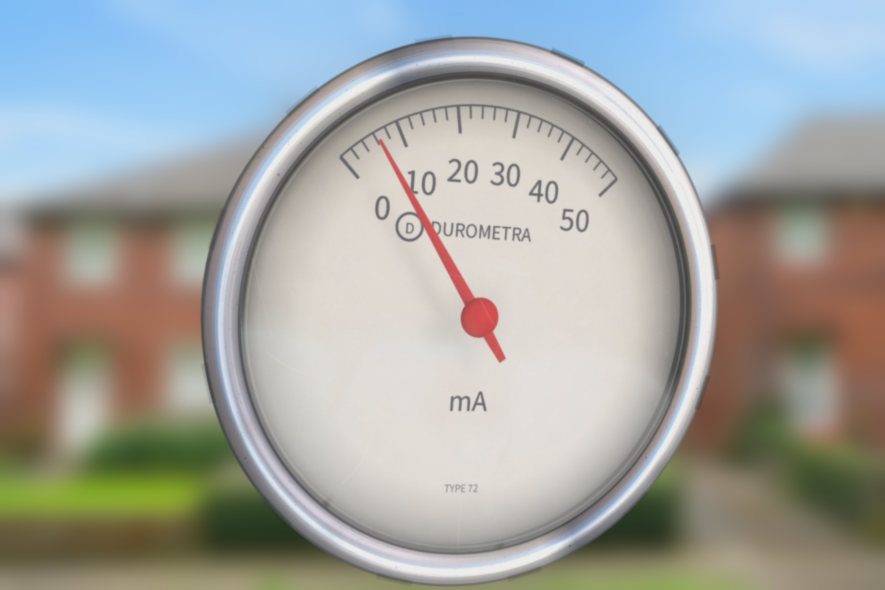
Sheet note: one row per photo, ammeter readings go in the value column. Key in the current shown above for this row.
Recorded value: 6 mA
